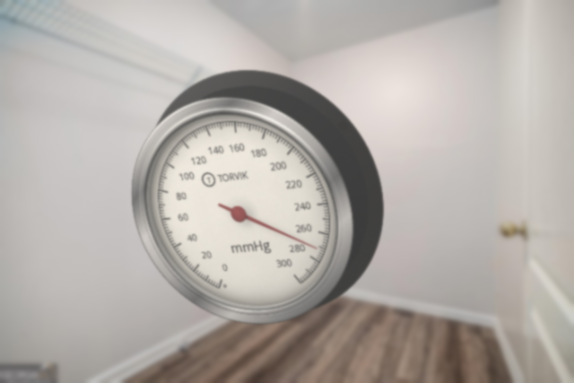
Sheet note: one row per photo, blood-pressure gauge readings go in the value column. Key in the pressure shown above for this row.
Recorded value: 270 mmHg
